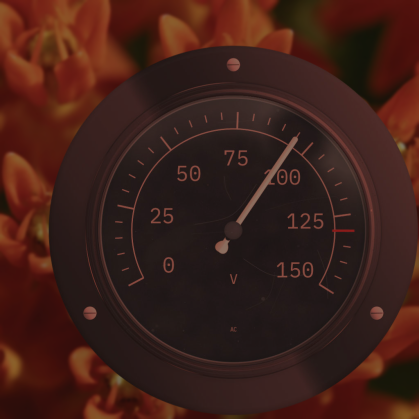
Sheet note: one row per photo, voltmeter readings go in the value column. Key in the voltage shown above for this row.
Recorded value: 95 V
